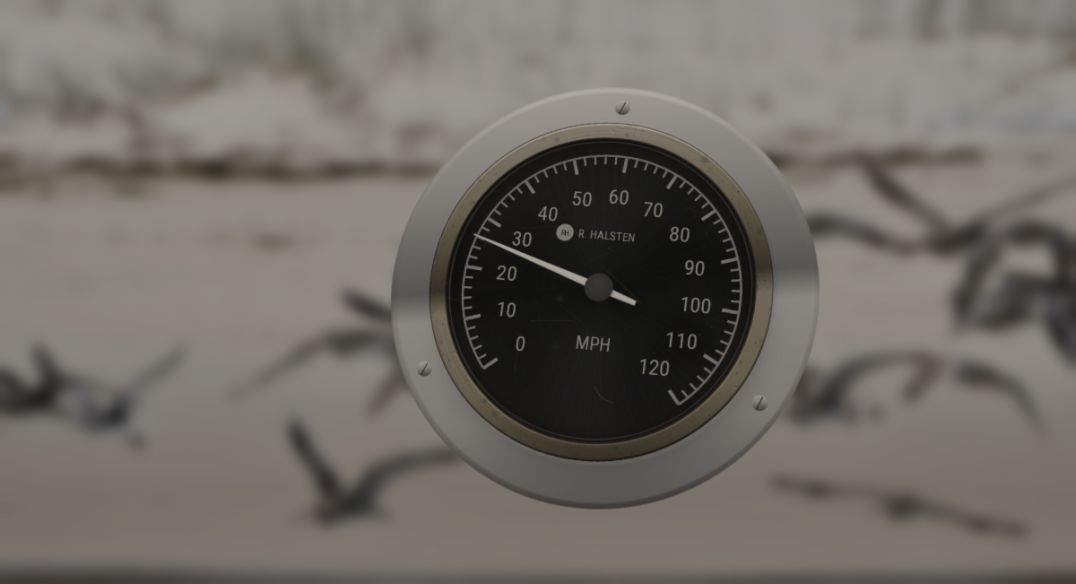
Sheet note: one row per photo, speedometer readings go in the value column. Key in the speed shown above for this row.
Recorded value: 26 mph
